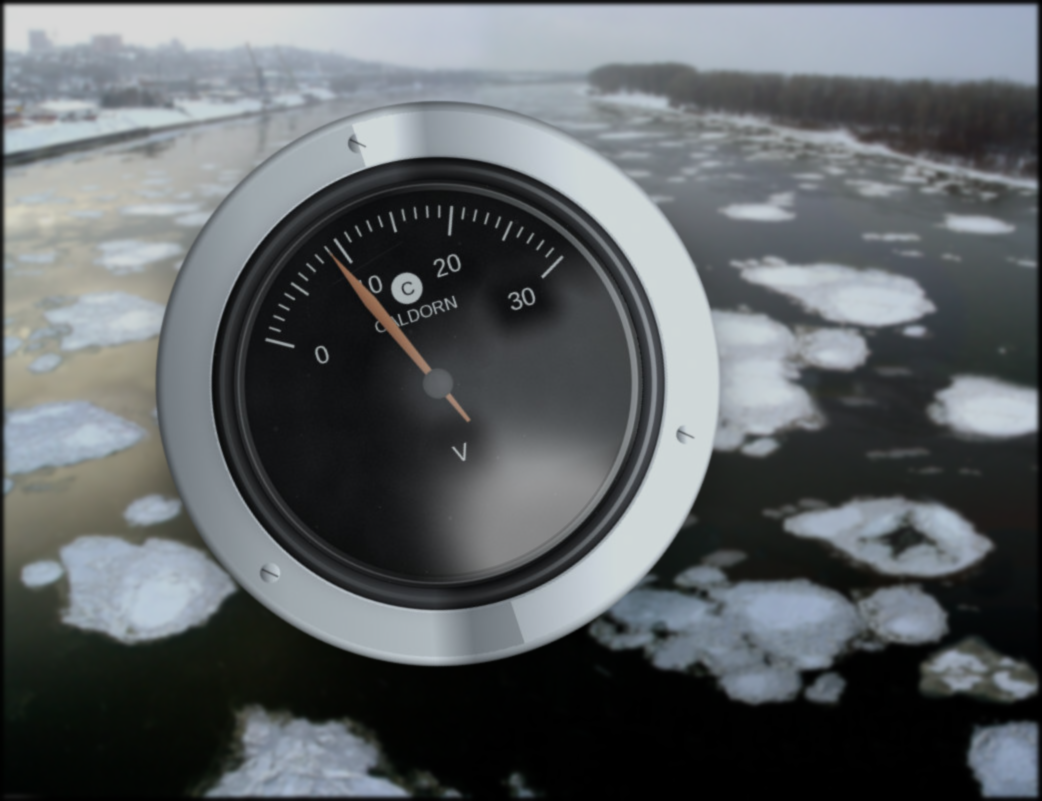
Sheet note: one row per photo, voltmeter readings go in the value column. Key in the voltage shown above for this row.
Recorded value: 9 V
